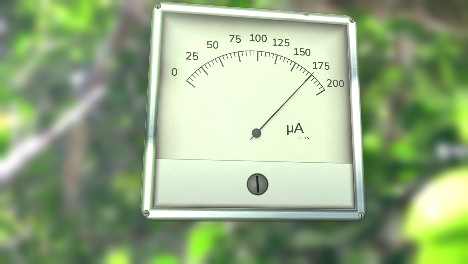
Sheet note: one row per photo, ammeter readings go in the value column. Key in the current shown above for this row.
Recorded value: 175 µA
